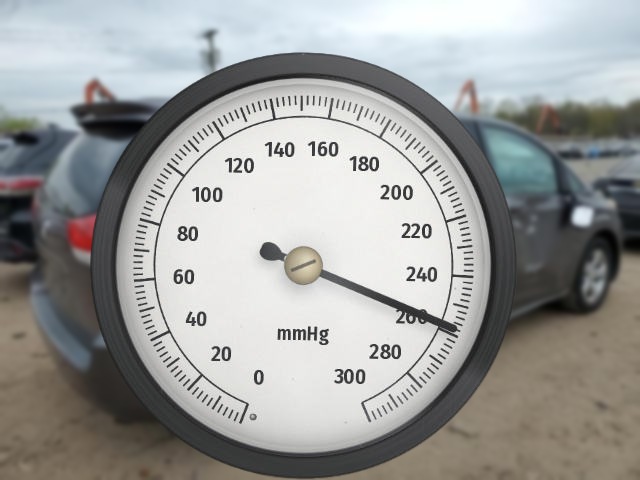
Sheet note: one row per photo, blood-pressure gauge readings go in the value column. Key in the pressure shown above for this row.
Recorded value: 258 mmHg
